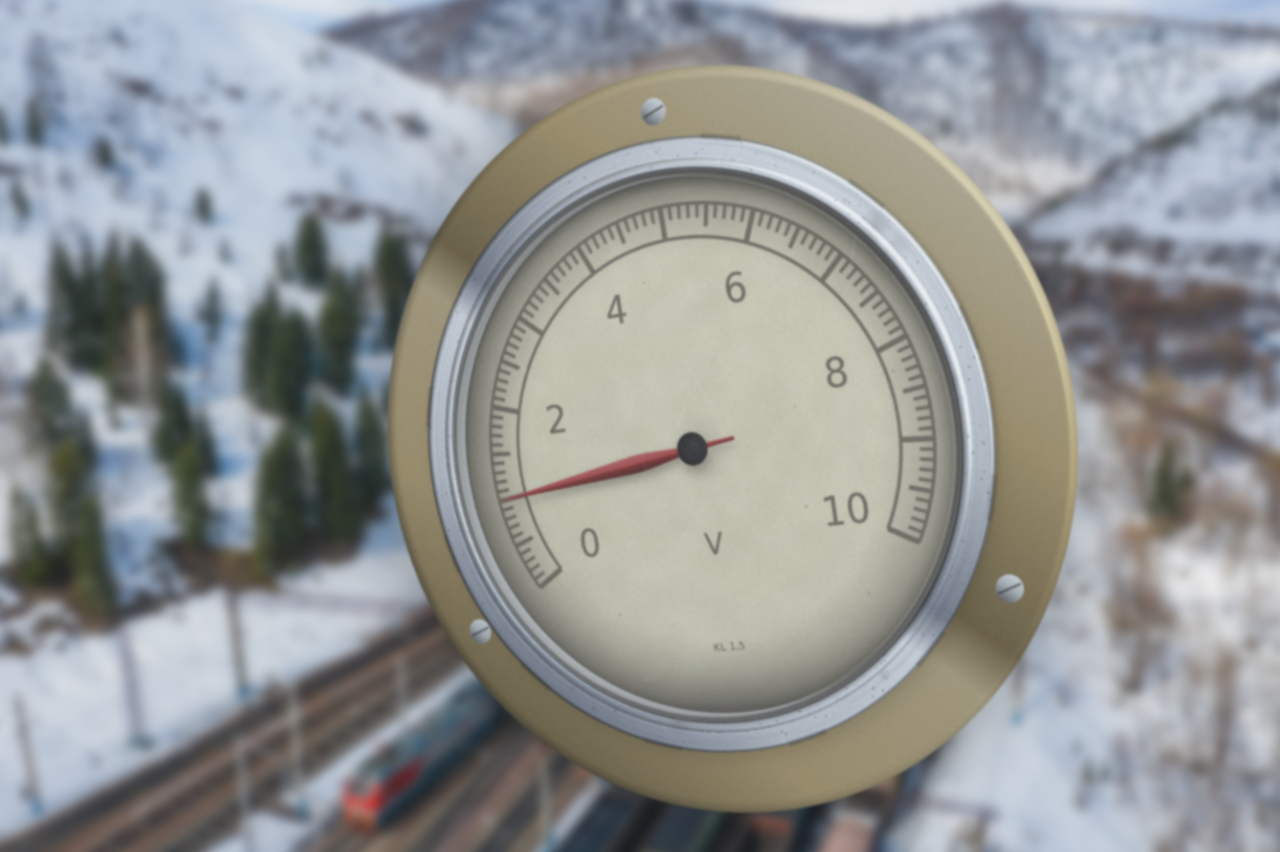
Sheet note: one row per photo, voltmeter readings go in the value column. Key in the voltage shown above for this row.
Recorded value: 1 V
